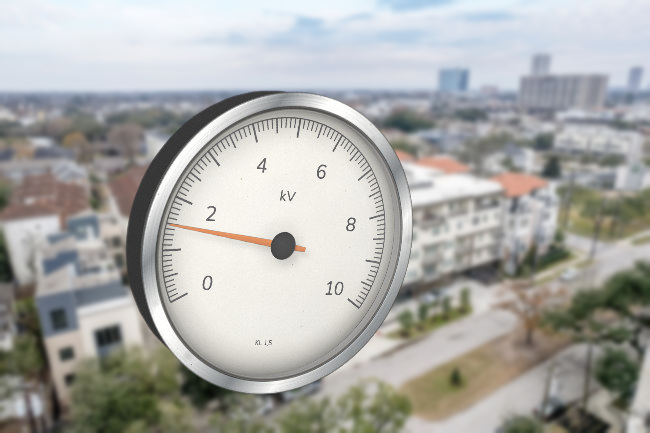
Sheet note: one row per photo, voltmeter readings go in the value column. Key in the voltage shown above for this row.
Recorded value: 1.5 kV
